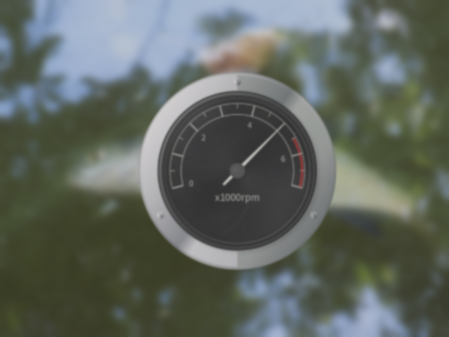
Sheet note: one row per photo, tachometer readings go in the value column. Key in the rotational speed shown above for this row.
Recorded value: 5000 rpm
